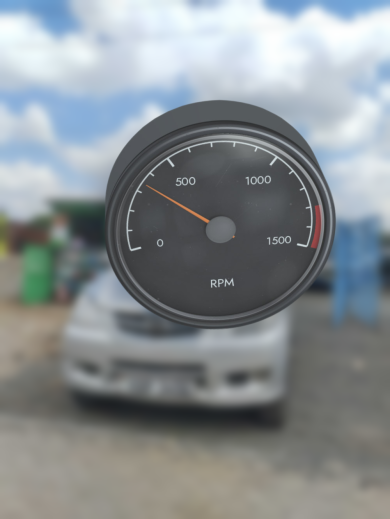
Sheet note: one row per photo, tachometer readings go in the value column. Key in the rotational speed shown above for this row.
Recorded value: 350 rpm
